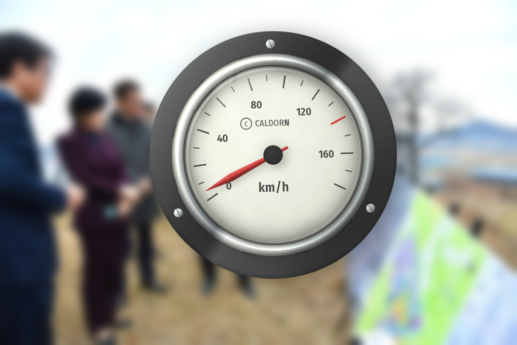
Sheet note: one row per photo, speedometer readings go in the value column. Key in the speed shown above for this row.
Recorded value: 5 km/h
